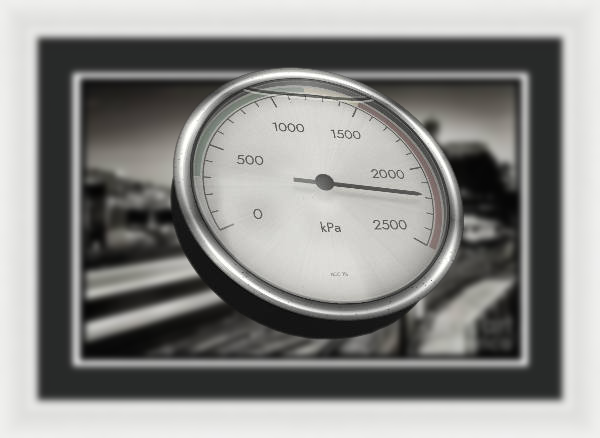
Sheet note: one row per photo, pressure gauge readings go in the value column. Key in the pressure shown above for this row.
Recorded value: 2200 kPa
